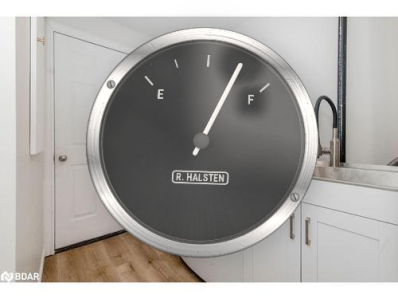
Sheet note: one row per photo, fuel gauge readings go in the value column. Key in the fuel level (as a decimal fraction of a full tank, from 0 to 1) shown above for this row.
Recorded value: 0.75
